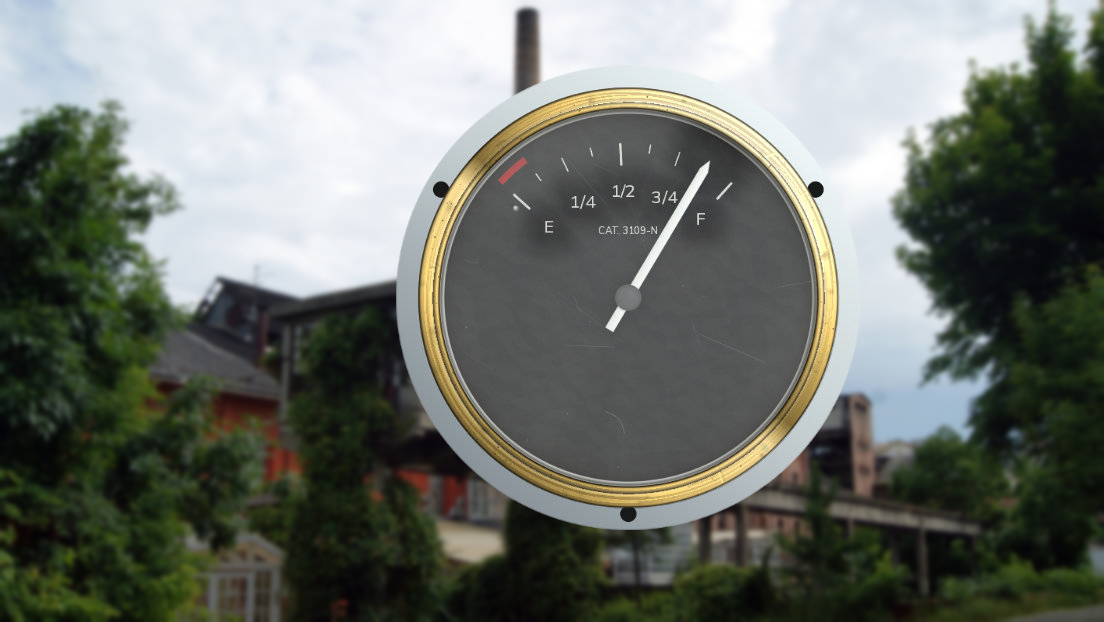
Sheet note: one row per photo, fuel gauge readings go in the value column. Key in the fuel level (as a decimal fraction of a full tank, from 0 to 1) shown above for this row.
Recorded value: 0.875
